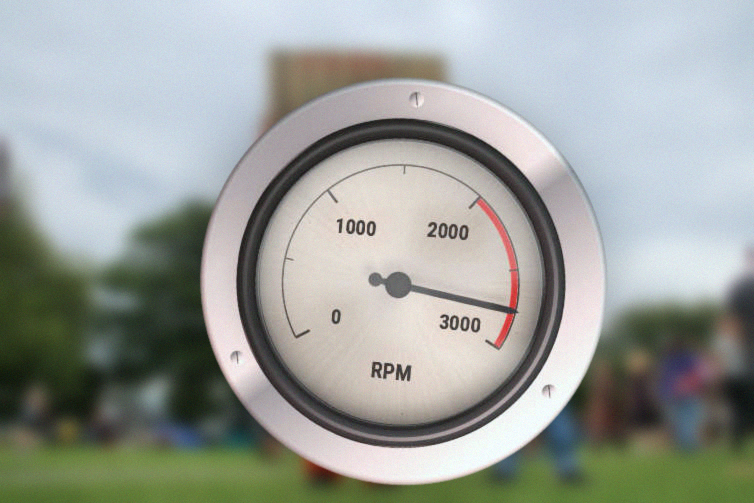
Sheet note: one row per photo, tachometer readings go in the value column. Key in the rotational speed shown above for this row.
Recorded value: 2750 rpm
